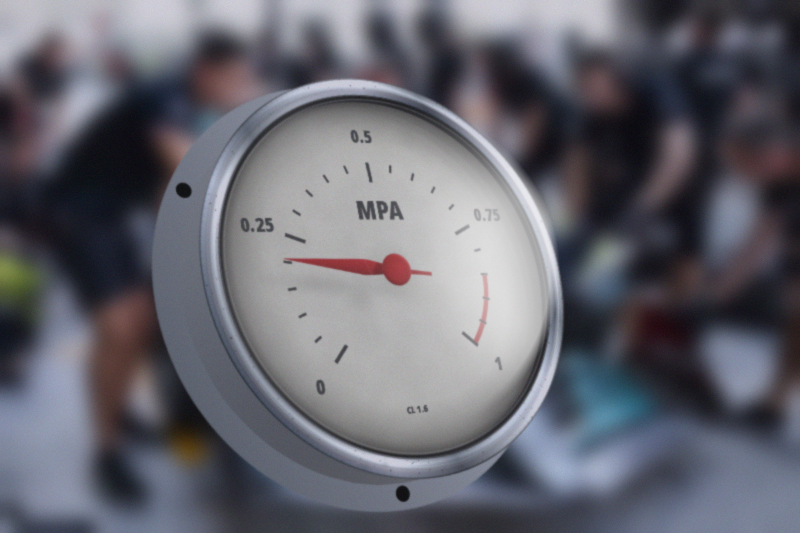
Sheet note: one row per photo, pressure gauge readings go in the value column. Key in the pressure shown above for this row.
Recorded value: 0.2 MPa
